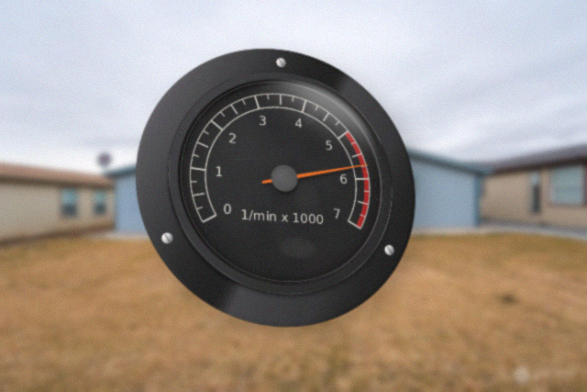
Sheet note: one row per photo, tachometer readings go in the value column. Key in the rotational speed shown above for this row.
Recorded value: 5750 rpm
